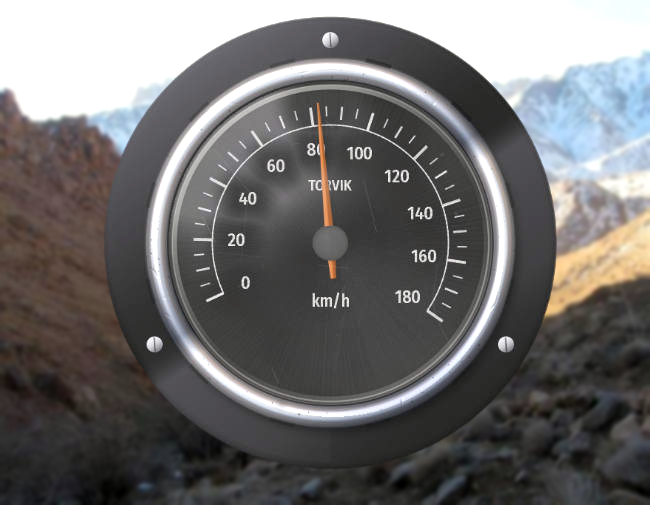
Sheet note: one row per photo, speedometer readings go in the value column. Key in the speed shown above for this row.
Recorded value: 82.5 km/h
